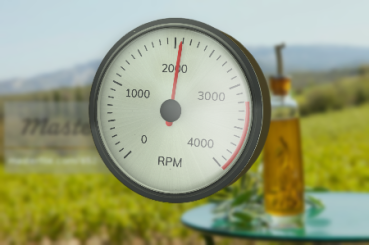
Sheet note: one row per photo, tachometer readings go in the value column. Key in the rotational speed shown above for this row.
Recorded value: 2100 rpm
